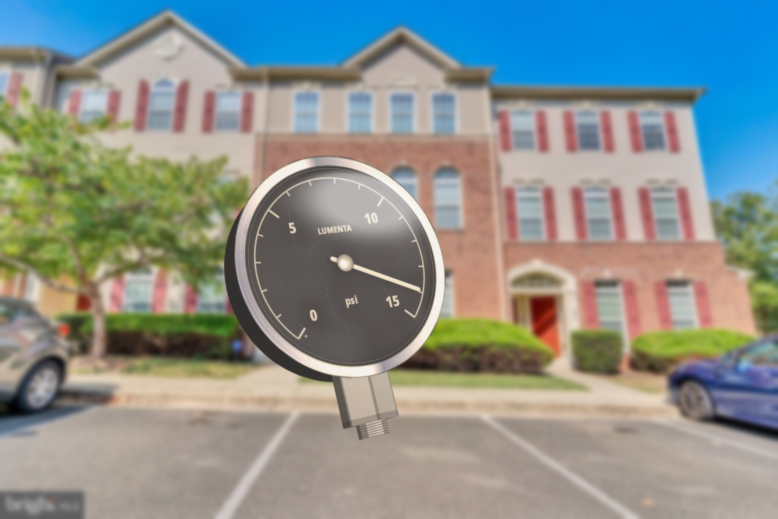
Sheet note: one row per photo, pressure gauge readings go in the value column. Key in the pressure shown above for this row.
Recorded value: 14 psi
